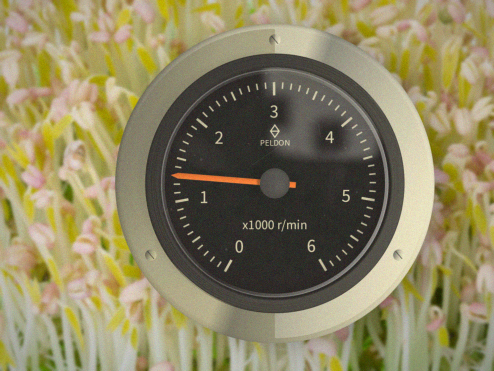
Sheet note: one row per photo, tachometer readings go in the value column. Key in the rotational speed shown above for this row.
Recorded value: 1300 rpm
